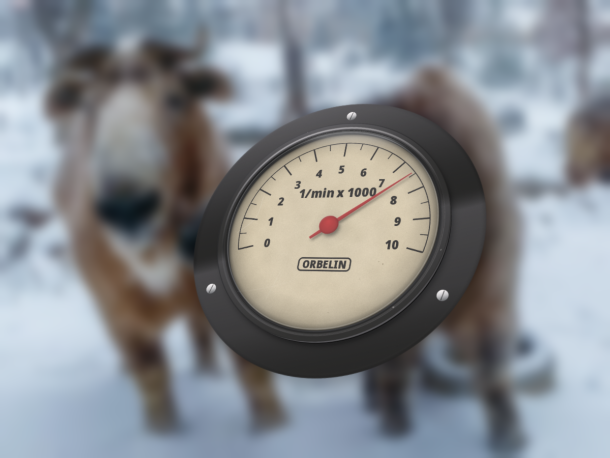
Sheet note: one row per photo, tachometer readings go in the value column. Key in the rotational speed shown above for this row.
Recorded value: 7500 rpm
